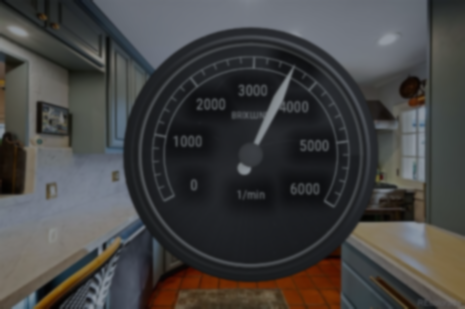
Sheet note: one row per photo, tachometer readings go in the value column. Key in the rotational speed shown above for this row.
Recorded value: 3600 rpm
